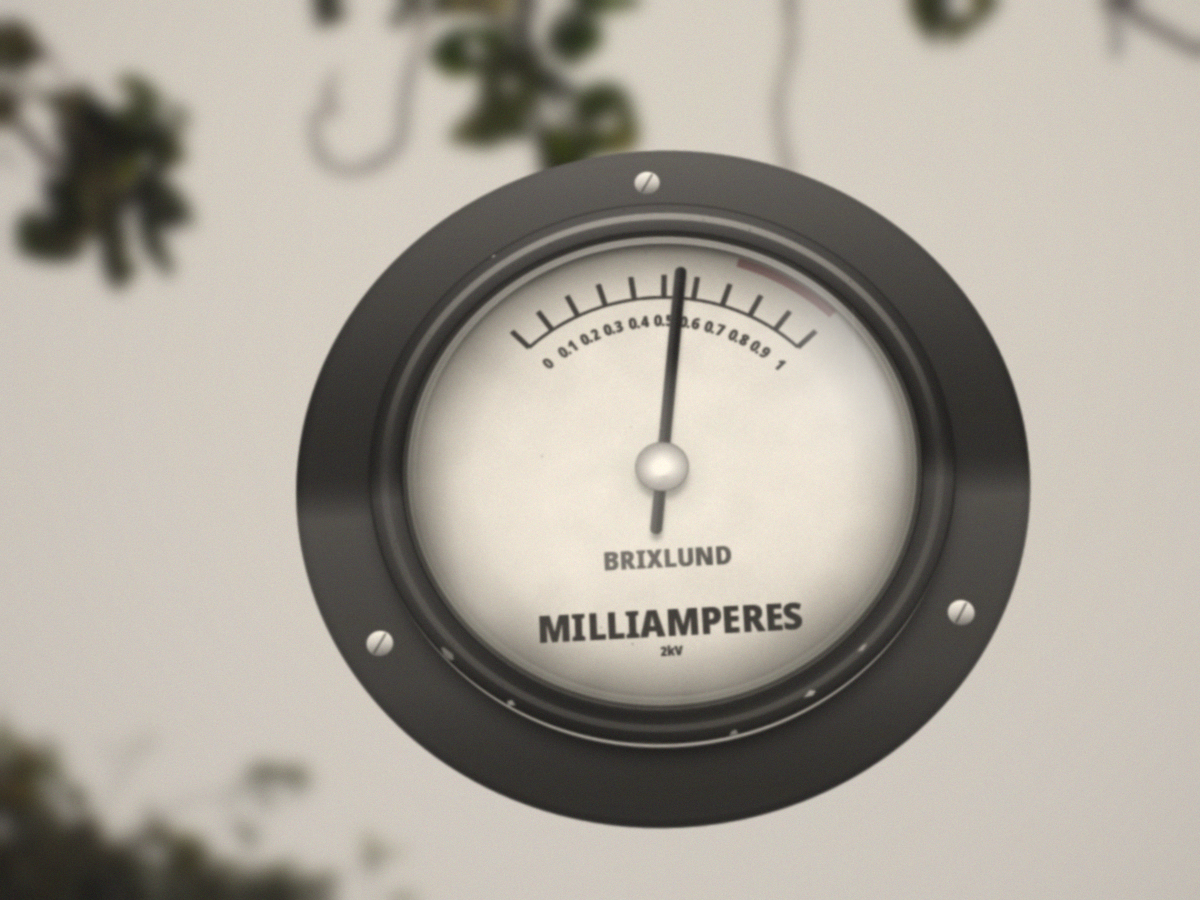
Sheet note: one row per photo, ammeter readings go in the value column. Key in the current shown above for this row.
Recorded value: 0.55 mA
